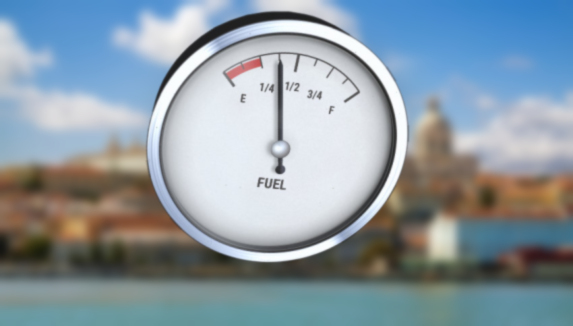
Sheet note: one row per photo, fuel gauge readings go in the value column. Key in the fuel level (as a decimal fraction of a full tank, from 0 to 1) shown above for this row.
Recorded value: 0.375
